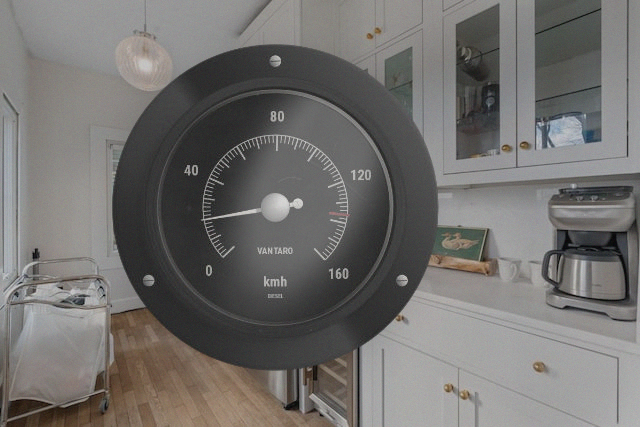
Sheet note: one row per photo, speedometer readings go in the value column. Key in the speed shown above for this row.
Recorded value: 20 km/h
